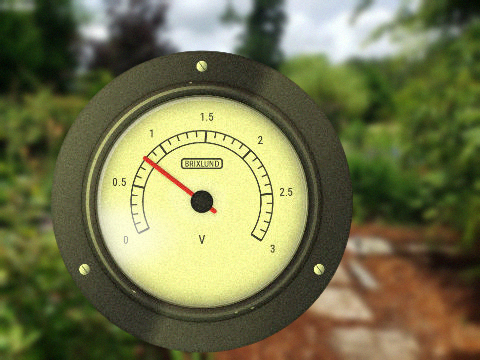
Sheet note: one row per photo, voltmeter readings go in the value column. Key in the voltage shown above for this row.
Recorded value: 0.8 V
